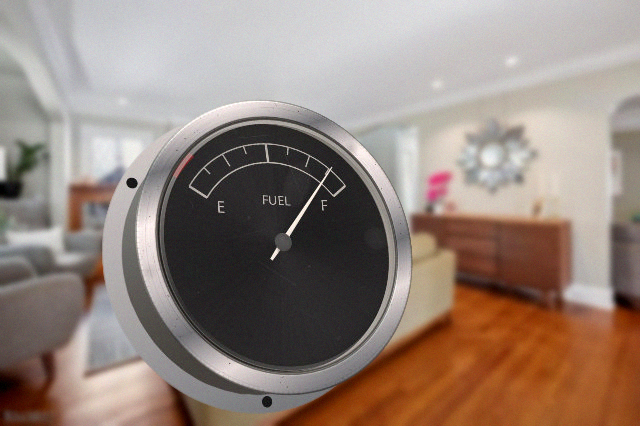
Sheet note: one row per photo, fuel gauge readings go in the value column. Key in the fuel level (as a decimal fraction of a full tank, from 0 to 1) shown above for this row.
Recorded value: 0.875
